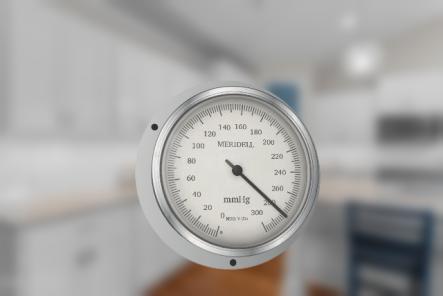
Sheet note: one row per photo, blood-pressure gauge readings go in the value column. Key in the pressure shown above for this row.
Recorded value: 280 mmHg
